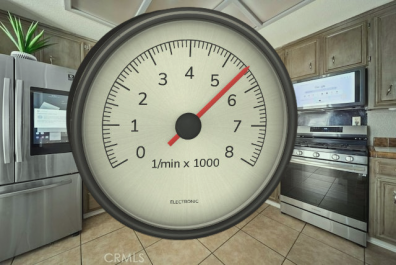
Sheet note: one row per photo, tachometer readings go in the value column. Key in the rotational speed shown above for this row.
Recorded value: 5500 rpm
